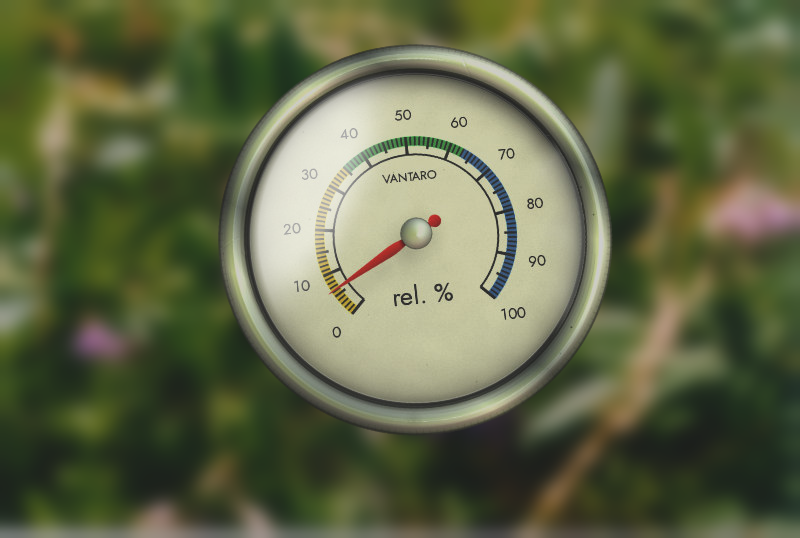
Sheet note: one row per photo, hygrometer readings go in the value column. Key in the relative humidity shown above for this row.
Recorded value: 6 %
